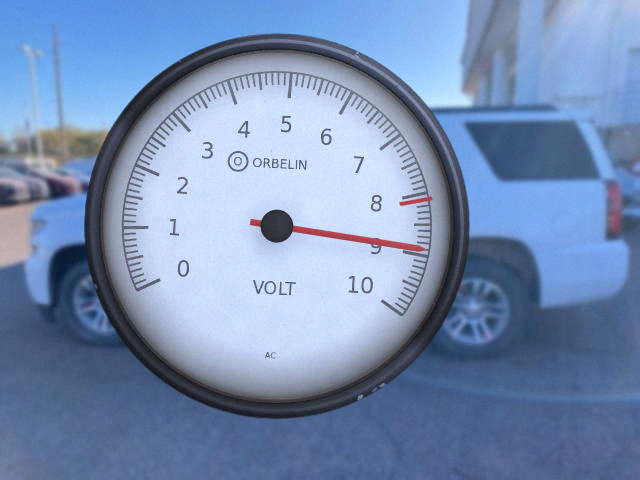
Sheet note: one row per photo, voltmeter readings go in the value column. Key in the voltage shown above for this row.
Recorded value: 8.9 V
